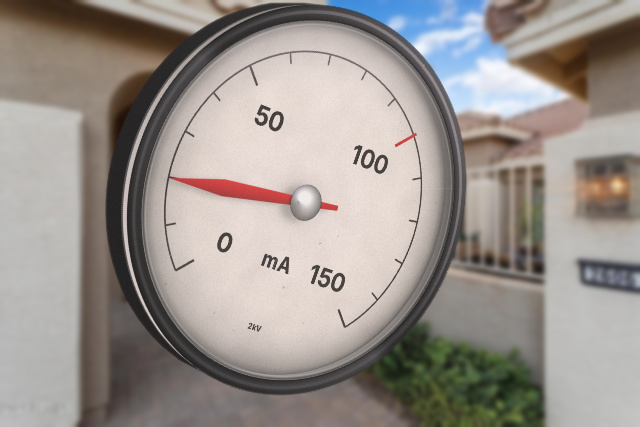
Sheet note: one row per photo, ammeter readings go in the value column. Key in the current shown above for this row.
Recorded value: 20 mA
